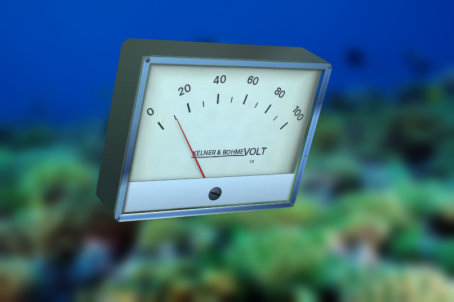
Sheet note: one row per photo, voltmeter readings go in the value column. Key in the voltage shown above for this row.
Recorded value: 10 V
